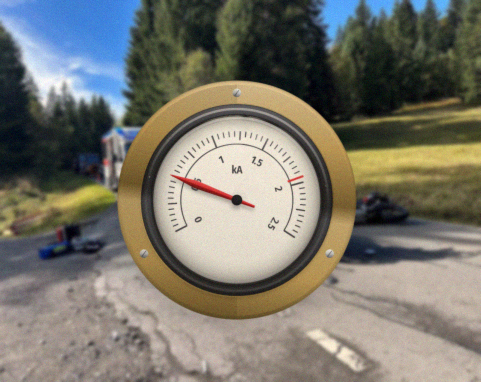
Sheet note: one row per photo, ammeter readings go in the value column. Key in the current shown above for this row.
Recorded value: 0.5 kA
